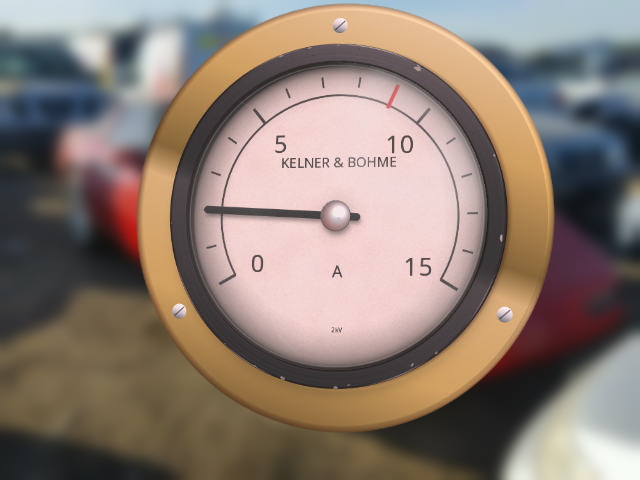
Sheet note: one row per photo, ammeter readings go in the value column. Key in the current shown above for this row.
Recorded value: 2 A
